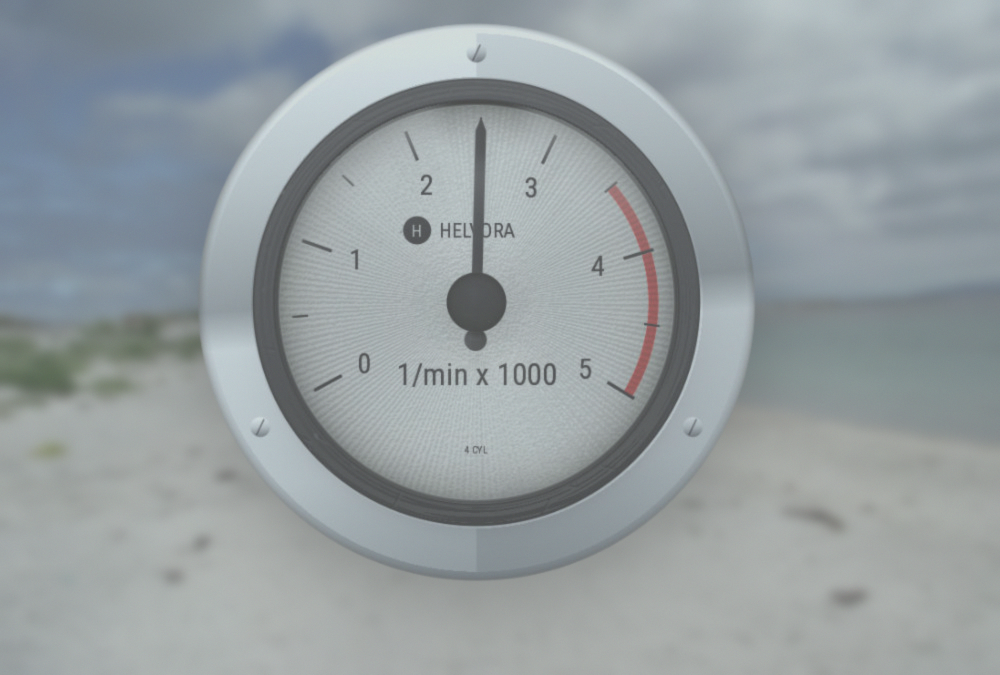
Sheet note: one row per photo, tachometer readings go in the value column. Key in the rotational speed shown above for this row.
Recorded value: 2500 rpm
